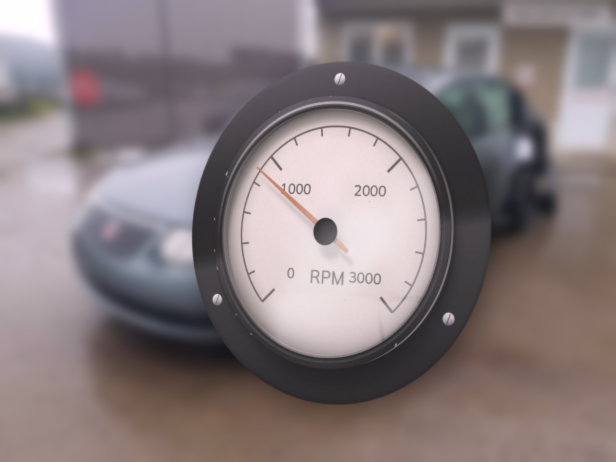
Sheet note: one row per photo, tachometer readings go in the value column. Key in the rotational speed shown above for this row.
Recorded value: 900 rpm
